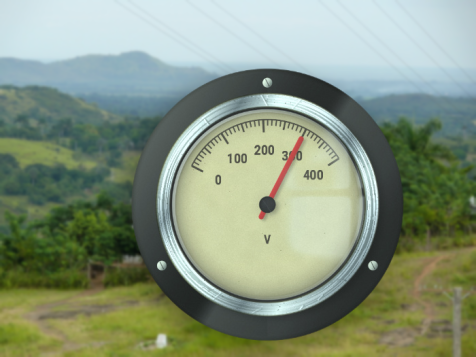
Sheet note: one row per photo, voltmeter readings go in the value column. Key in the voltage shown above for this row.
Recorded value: 300 V
